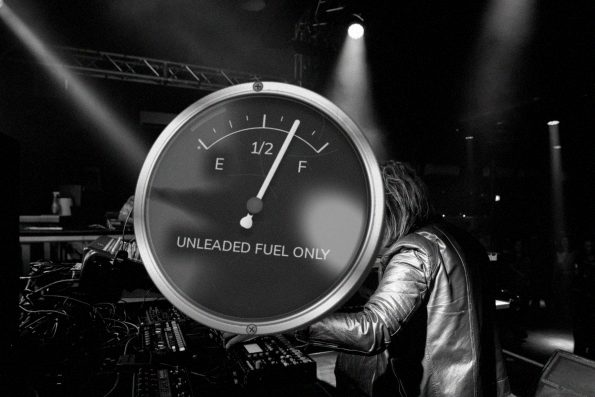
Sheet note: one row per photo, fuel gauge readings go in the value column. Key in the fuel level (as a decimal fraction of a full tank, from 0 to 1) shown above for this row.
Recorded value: 0.75
